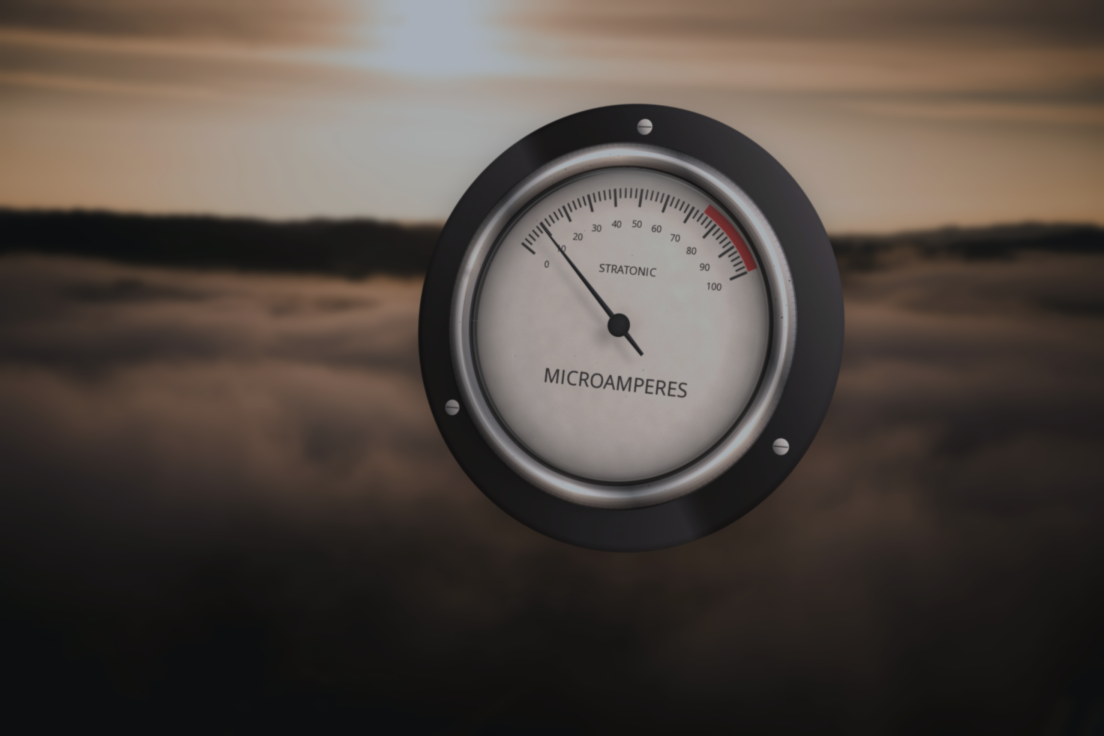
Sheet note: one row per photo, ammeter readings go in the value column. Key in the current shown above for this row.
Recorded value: 10 µA
